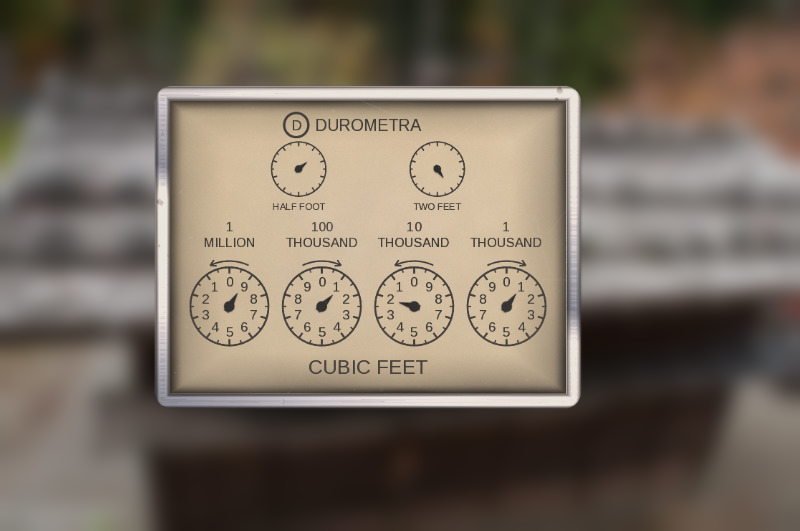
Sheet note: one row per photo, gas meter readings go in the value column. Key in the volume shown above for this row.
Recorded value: 912100 ft³
